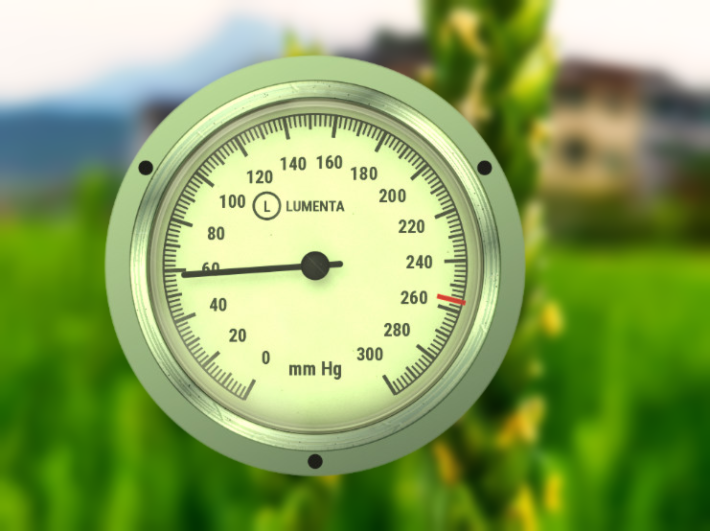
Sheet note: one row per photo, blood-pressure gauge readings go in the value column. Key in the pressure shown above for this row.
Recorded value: 58 mmHg
